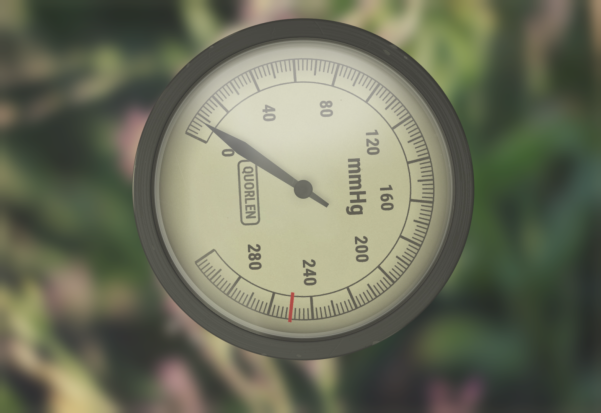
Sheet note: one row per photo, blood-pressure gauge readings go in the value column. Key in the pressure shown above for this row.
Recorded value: 8 mmHg
